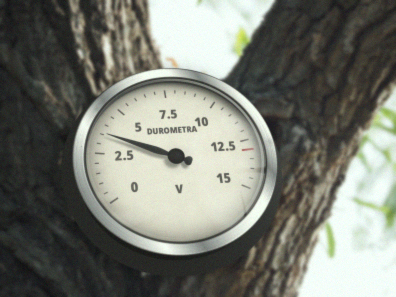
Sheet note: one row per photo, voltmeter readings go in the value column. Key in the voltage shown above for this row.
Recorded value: 3.5 V
